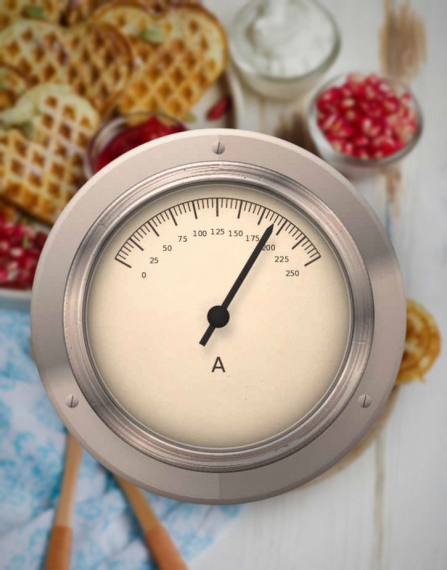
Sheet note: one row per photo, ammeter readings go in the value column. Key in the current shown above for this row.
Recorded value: 190 A
